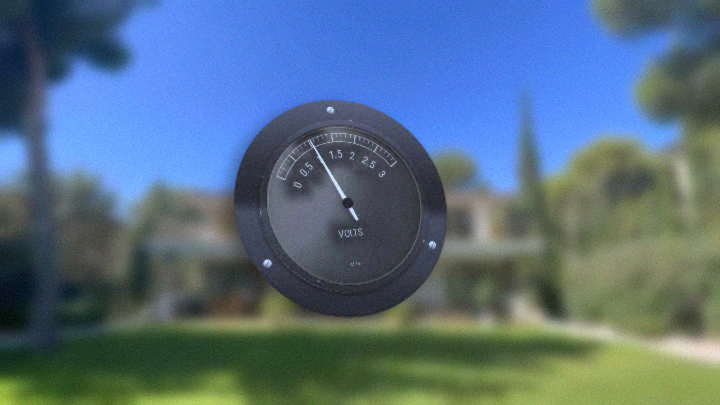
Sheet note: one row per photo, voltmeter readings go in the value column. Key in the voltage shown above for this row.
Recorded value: 1 V
